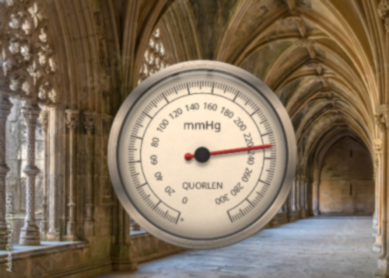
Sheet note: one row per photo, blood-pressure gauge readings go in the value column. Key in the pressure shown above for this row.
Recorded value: 230 mmHg
